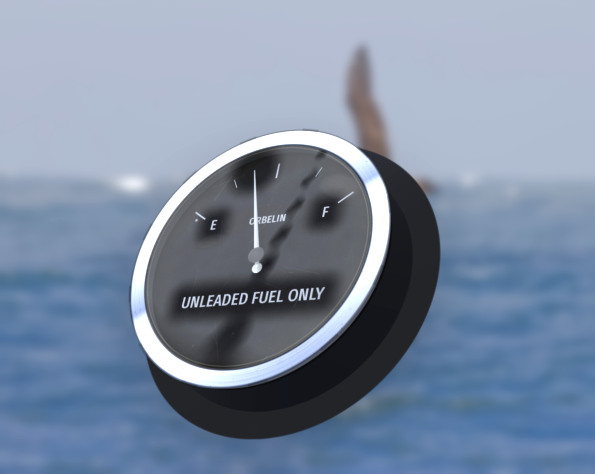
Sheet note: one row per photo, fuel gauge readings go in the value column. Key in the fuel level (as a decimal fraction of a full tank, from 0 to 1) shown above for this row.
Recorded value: 0.375
